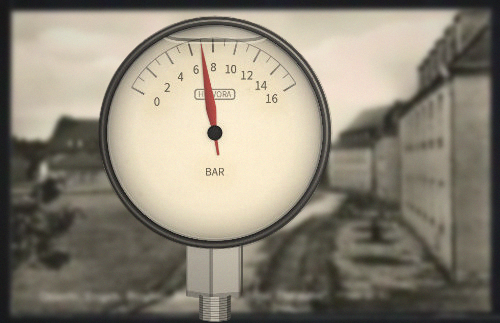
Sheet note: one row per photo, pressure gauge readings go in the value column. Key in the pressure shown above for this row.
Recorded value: 7 bar
